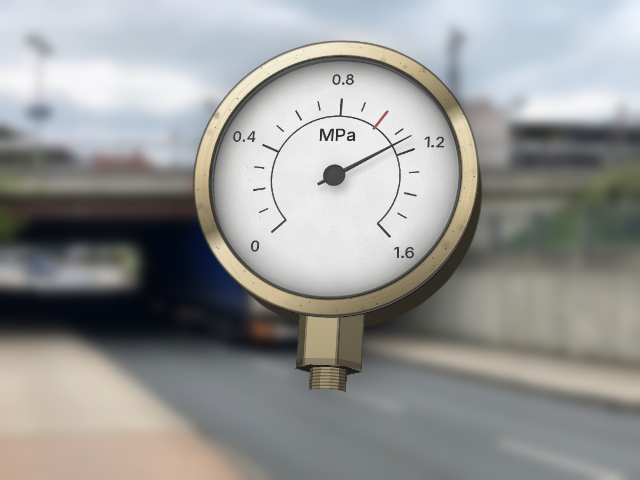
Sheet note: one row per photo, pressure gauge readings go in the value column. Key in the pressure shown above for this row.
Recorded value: 1.15 MPa
